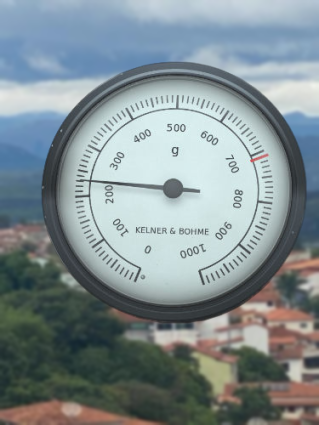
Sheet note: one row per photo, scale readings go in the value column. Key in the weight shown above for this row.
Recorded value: 230 g
